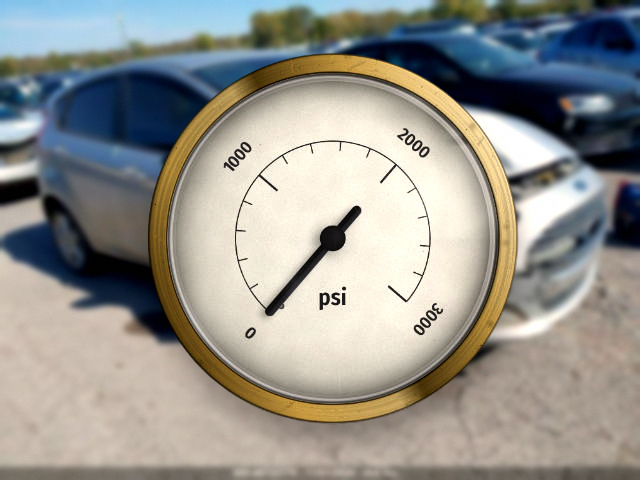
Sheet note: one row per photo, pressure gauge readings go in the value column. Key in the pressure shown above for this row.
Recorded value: 0 psi
